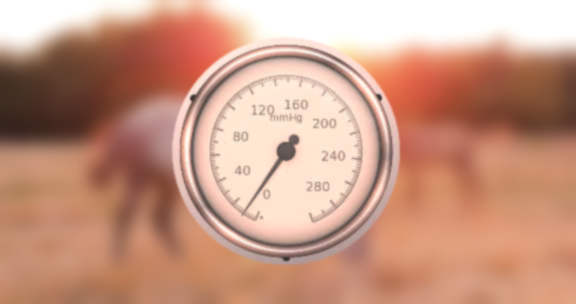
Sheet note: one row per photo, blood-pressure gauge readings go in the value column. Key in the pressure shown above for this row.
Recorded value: 10 mmHg
